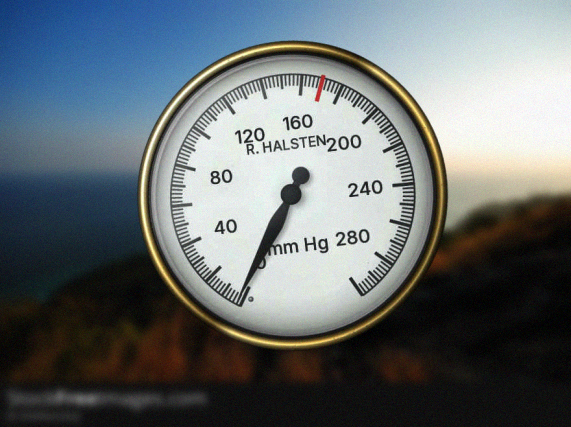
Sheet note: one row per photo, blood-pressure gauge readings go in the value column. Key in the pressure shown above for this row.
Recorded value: 2 mmHg
